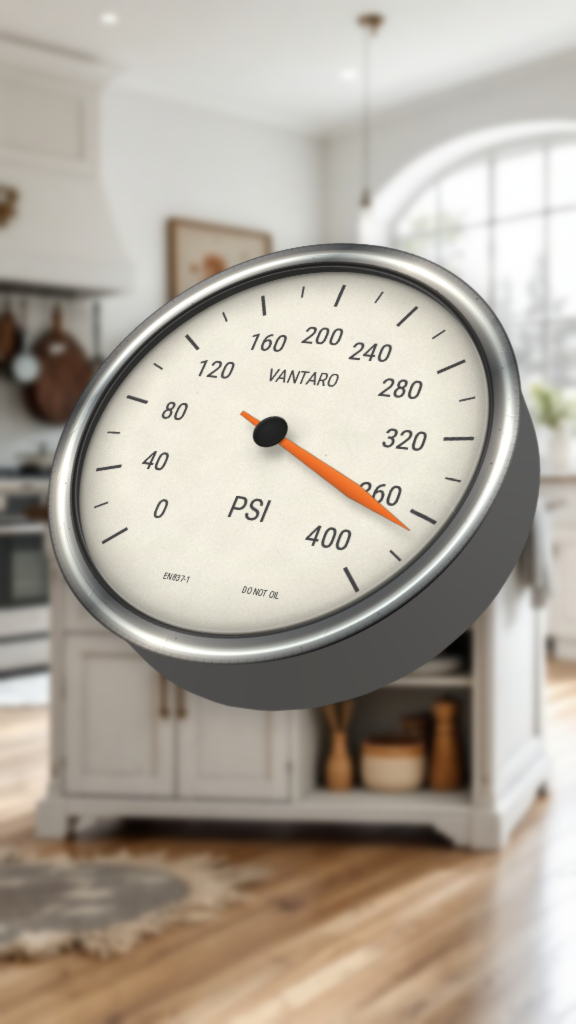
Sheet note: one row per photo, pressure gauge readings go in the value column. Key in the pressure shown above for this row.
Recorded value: 370 psi
